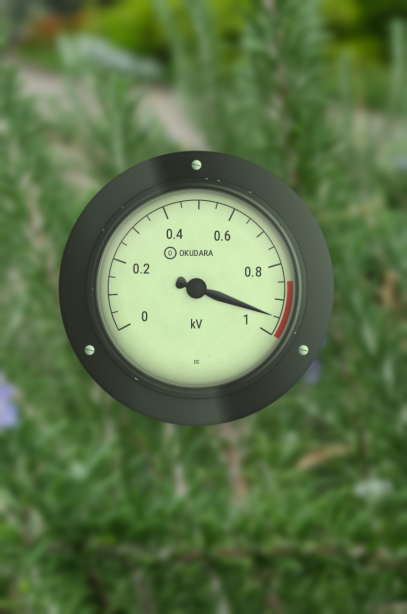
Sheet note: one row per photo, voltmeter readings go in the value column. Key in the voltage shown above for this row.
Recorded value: 0.95 kV
